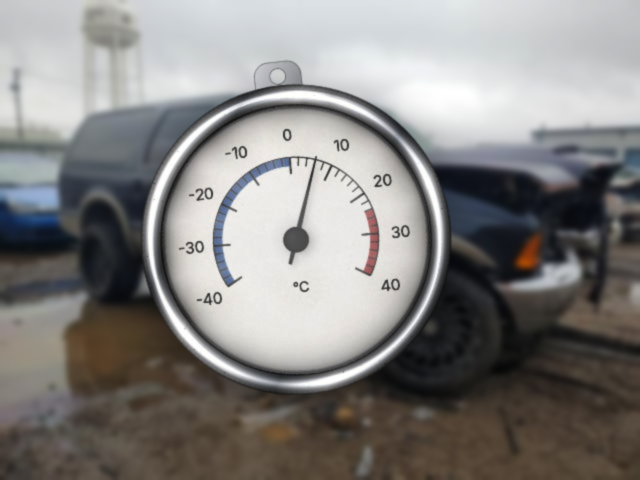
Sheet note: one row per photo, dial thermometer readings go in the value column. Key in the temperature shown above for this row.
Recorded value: 6 °C
